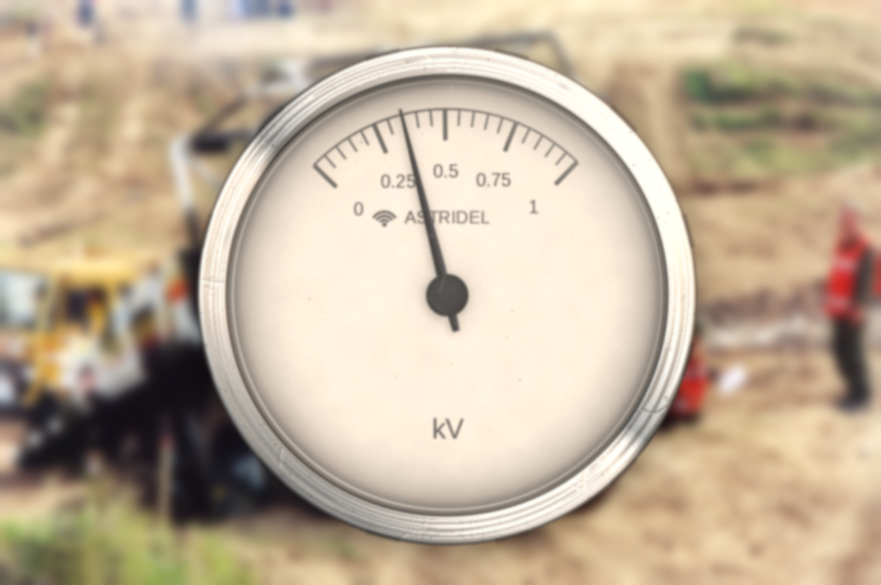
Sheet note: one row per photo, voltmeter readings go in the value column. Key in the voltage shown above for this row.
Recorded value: 0.35 kV
